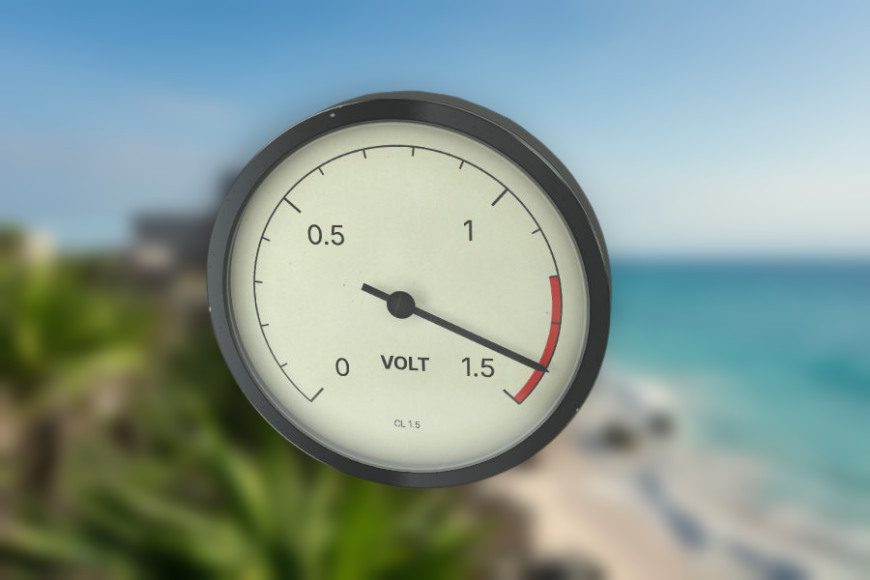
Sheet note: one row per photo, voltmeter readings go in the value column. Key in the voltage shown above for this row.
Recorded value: 1.4 V
